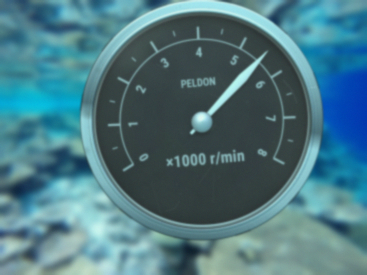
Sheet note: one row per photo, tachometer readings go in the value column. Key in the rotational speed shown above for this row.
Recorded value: 5500 rpm
